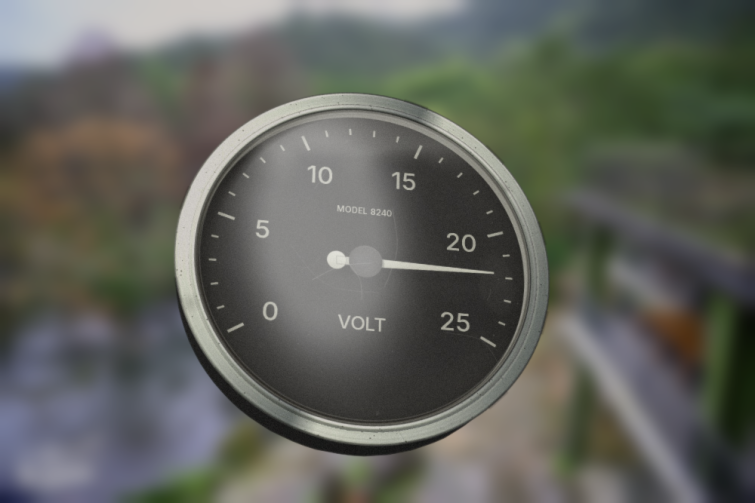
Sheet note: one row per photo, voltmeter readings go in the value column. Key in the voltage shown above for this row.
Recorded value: 22 V
